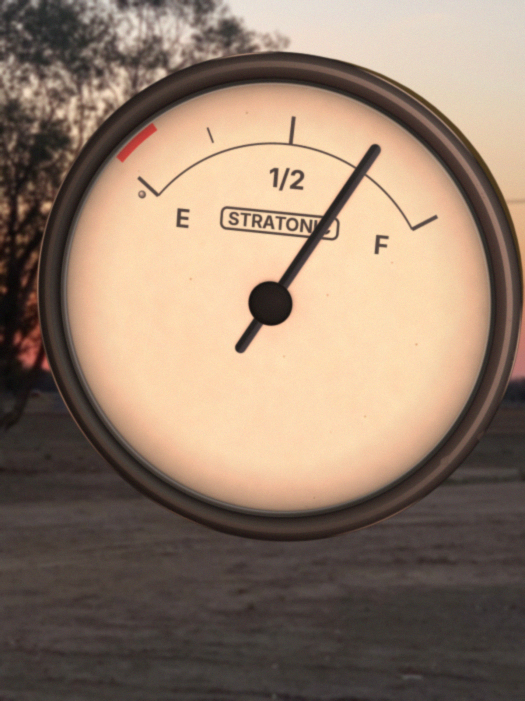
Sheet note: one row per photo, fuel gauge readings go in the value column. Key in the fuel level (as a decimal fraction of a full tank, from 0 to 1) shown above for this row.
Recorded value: 0.75
